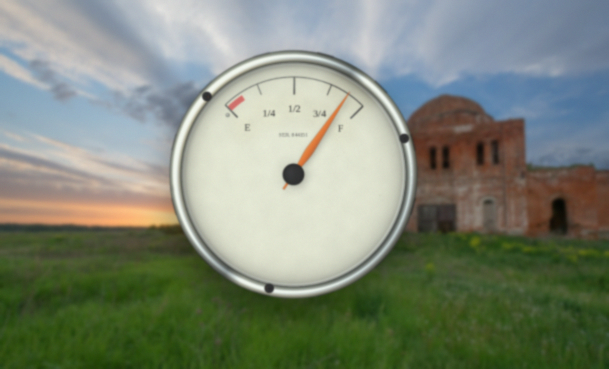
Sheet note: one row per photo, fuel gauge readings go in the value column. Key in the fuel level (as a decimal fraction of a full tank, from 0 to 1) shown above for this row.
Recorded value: 0.875
